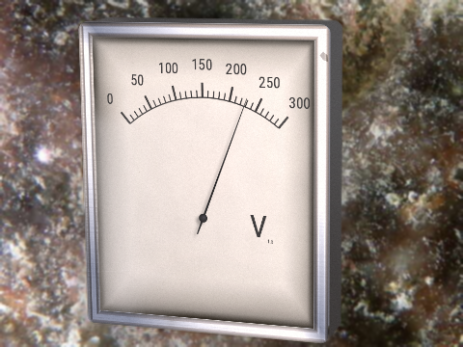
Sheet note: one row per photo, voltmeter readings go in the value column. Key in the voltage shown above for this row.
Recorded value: 230 V
